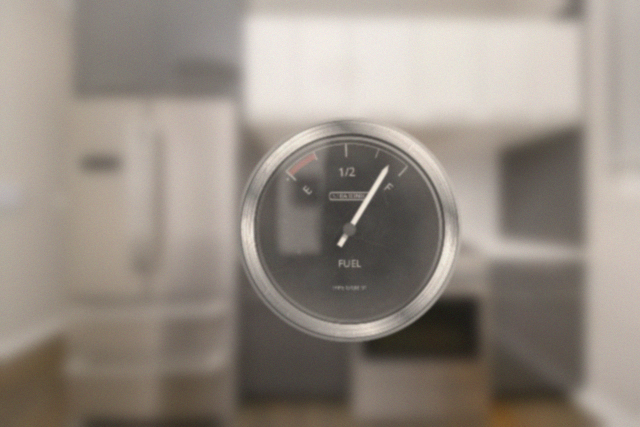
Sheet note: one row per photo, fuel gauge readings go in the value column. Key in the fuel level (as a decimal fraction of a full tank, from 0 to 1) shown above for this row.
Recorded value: 0.875
